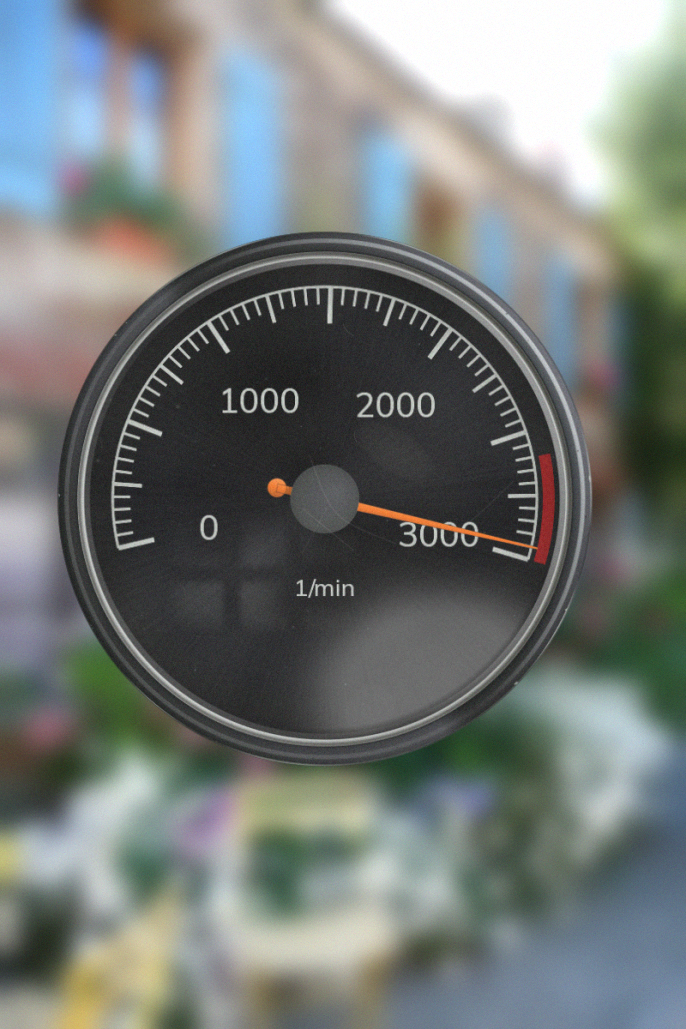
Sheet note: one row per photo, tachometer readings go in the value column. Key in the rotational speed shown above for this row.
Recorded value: 2950 rpm
